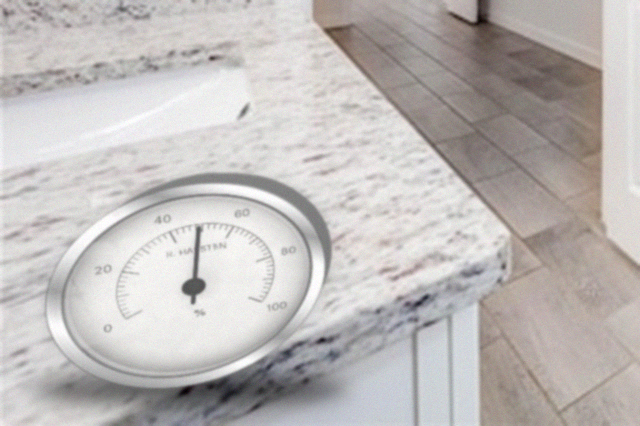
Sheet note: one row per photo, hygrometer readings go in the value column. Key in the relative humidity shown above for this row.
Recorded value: 50 %
